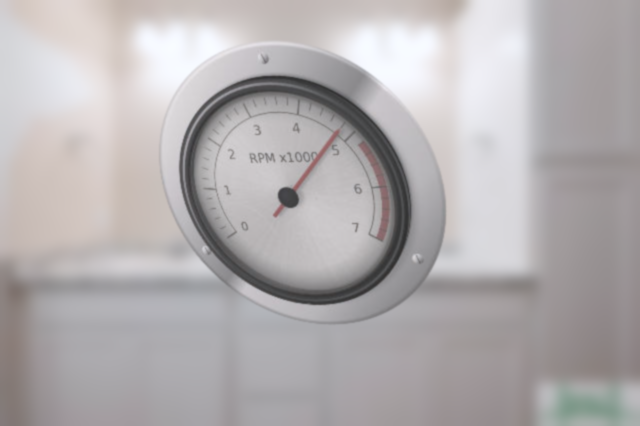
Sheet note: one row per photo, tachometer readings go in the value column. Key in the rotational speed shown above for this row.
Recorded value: 4800 rpm
